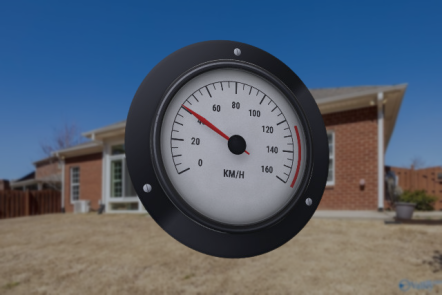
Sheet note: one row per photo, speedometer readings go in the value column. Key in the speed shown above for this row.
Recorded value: 40 km/h
